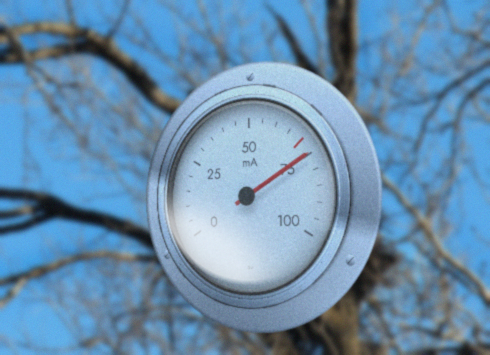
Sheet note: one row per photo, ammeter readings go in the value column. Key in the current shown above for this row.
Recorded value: 75 mA
